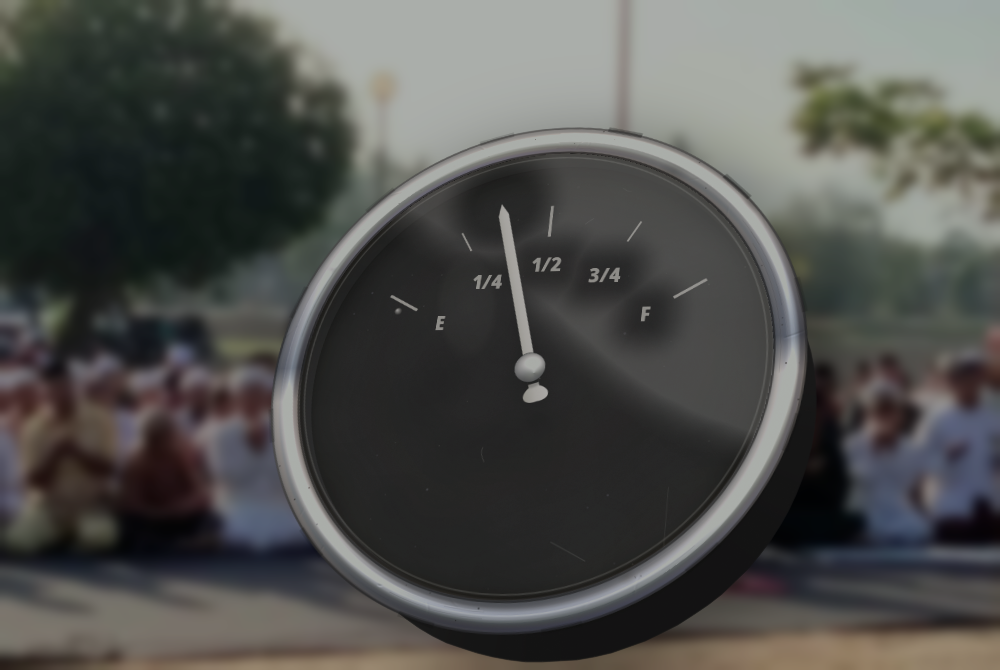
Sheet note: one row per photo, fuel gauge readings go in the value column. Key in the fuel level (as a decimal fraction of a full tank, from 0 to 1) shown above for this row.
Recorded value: 0.375
